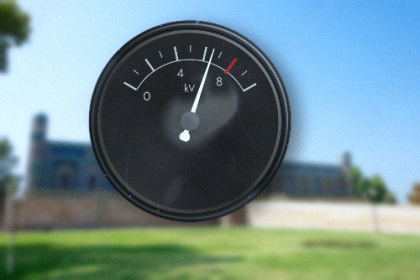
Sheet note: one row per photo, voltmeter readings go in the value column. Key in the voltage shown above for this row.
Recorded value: 6.5 kV
